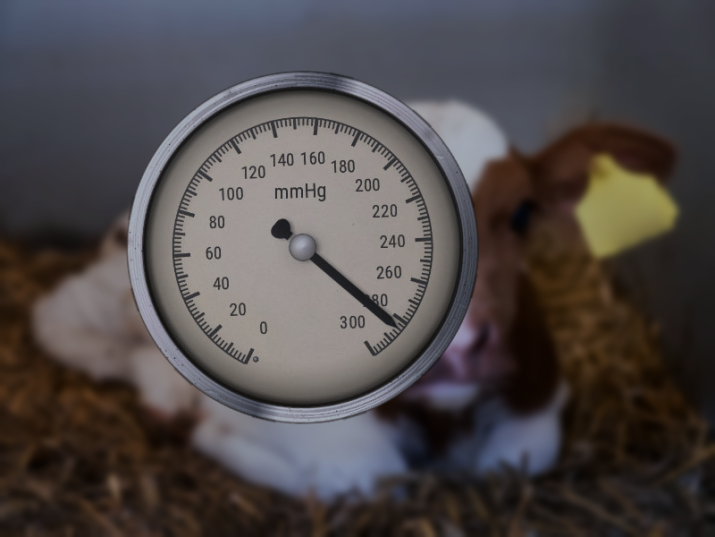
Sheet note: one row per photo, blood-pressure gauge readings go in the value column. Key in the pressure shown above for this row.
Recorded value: 284 mmHg
